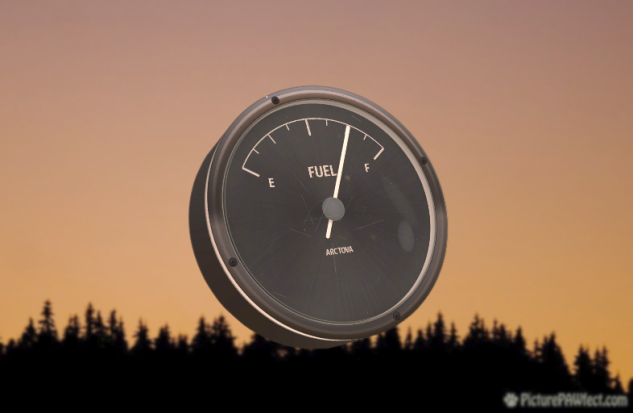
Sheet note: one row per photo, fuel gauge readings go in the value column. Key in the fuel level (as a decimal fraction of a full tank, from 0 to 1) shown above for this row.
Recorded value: 0.75
